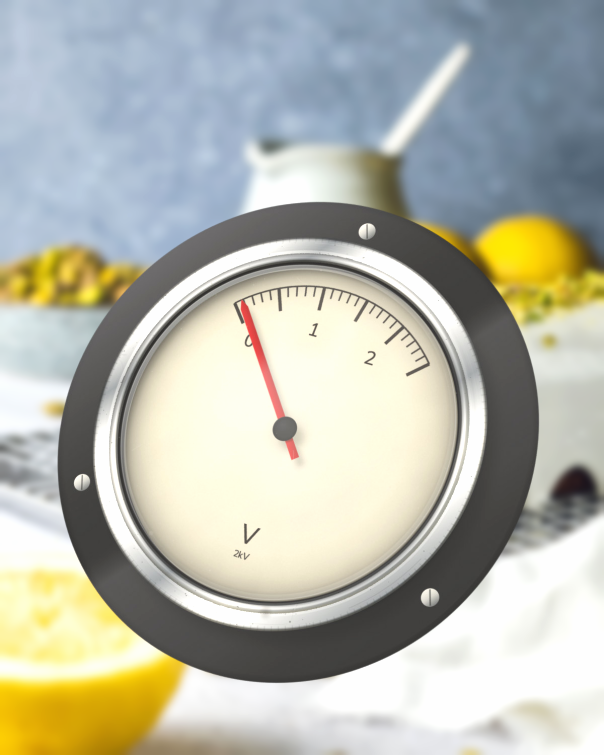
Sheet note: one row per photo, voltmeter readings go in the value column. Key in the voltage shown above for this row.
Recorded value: 0.1 V
